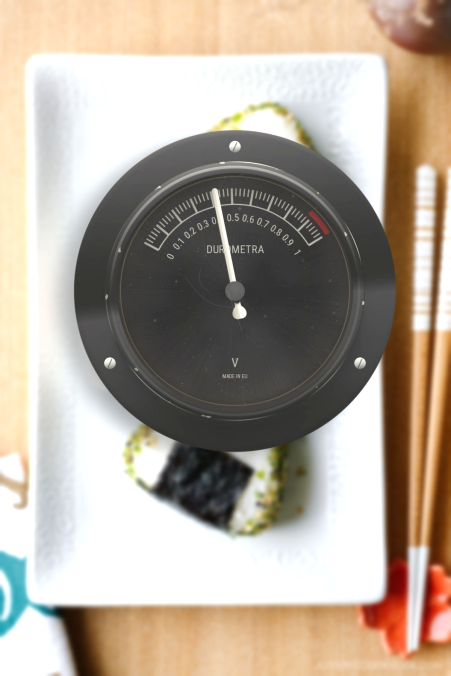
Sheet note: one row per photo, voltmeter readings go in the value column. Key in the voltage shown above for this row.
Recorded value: 0.42 V
